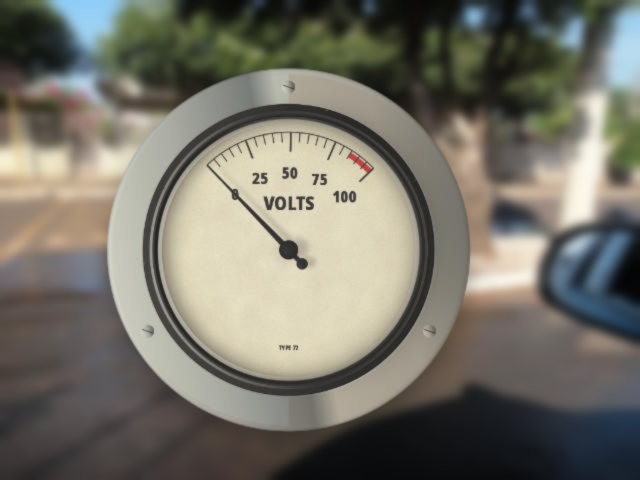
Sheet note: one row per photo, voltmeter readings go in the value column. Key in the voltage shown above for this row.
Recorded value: 0 V
